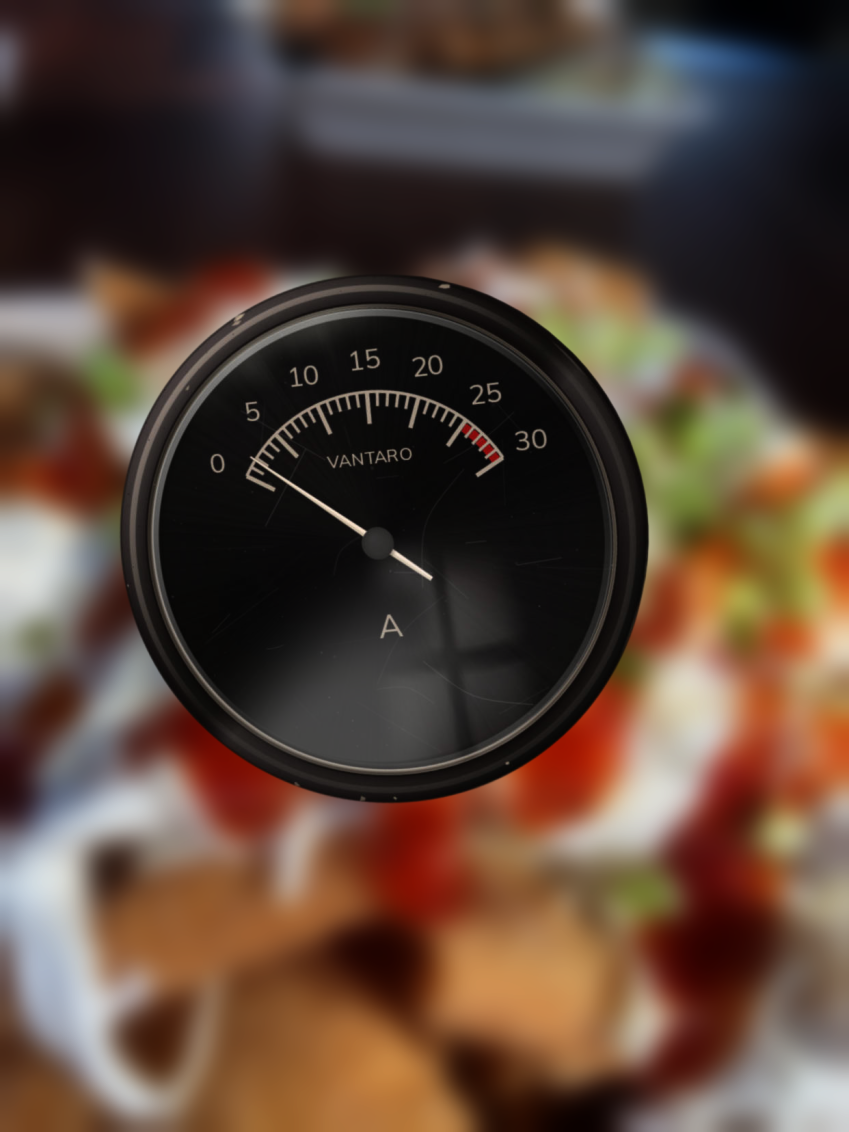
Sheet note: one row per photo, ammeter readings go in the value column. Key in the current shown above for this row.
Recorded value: 2 A
